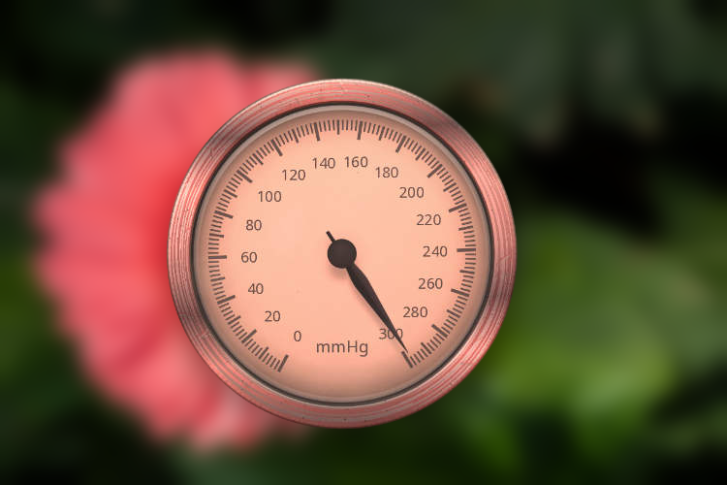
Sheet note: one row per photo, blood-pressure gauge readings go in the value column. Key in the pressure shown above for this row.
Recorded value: 298 mmHg
